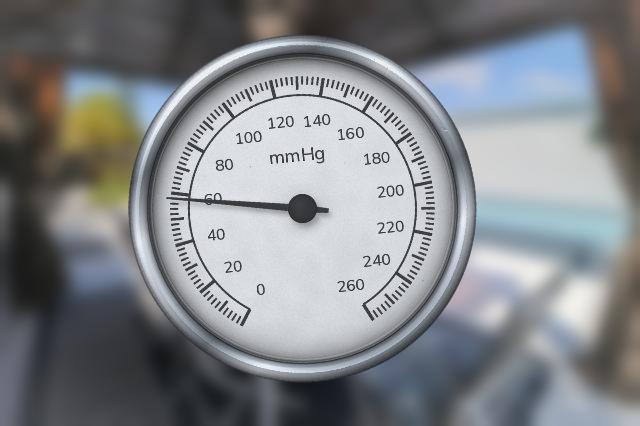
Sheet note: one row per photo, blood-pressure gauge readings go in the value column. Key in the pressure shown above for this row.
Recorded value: 58 mmHg
